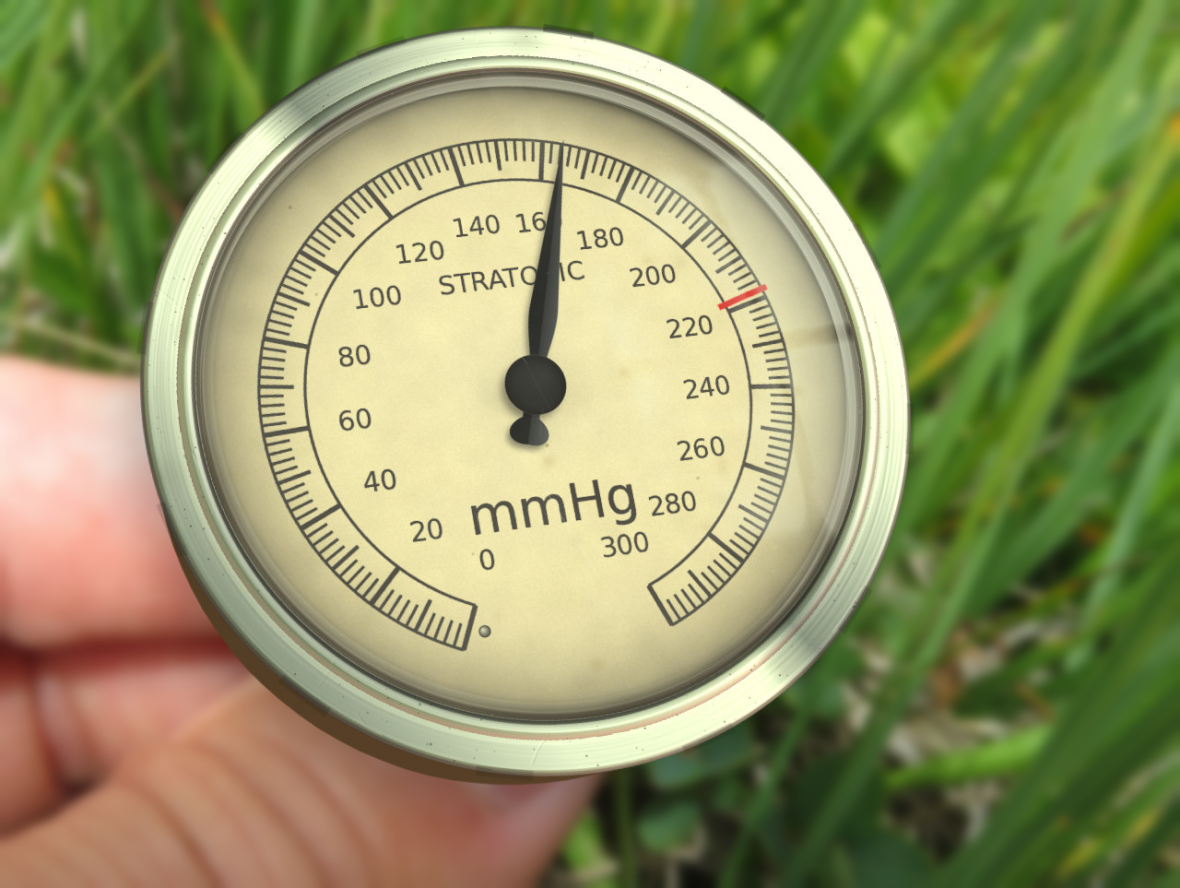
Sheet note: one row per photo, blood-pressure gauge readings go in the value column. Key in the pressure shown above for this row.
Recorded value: 164 mmHg
